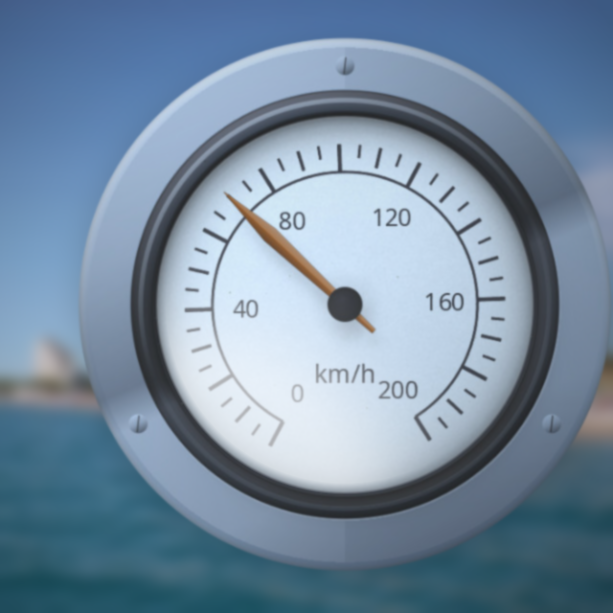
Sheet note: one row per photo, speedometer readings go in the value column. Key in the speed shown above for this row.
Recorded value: 70 km/h
